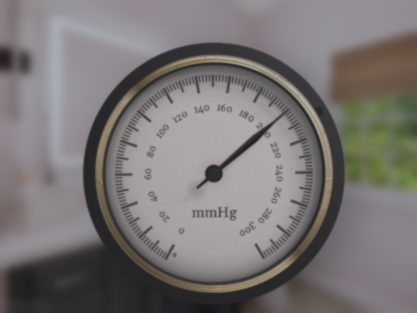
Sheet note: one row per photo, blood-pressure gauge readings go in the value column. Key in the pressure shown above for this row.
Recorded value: 200 mmHg
